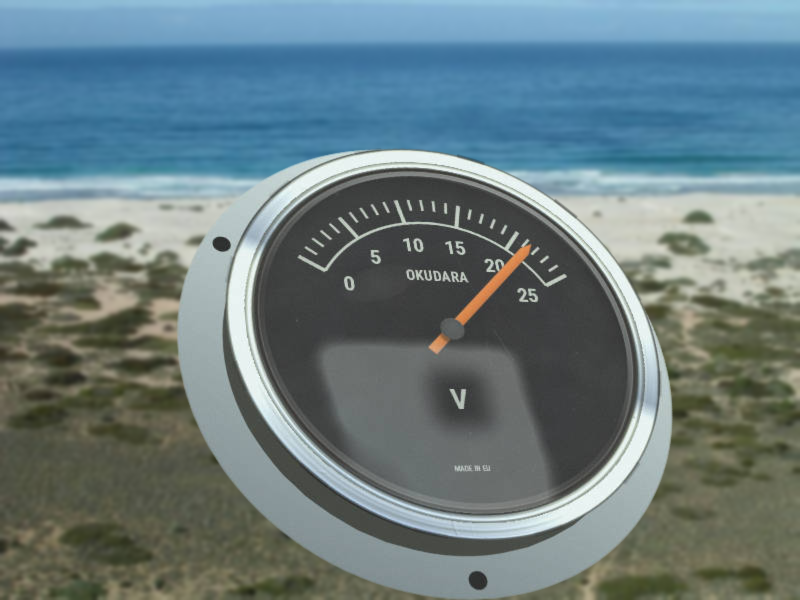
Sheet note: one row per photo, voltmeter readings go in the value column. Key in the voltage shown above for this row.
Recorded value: 21.5 V
